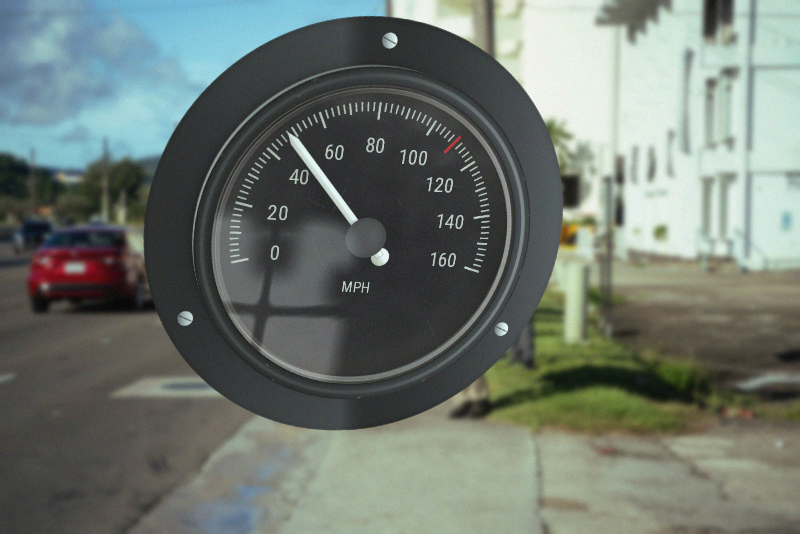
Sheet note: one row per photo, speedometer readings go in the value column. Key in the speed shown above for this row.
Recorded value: 48 mph
